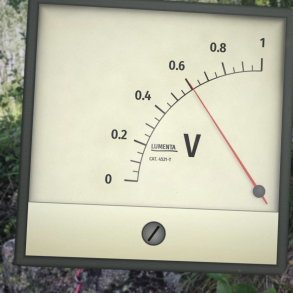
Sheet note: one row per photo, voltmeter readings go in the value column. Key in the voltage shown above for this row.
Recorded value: 0.6 V
